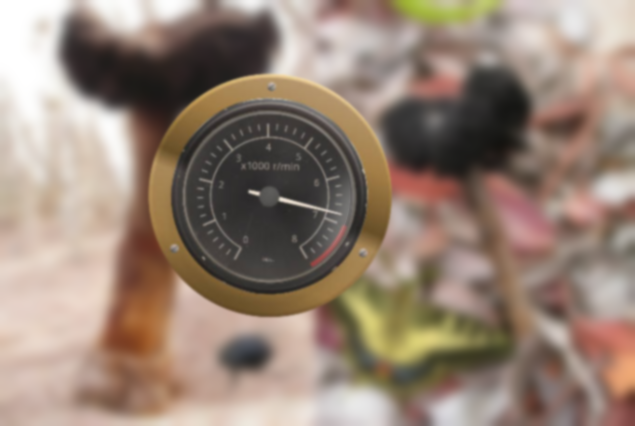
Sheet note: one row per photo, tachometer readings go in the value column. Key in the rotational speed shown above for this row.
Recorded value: 6800 rpm
